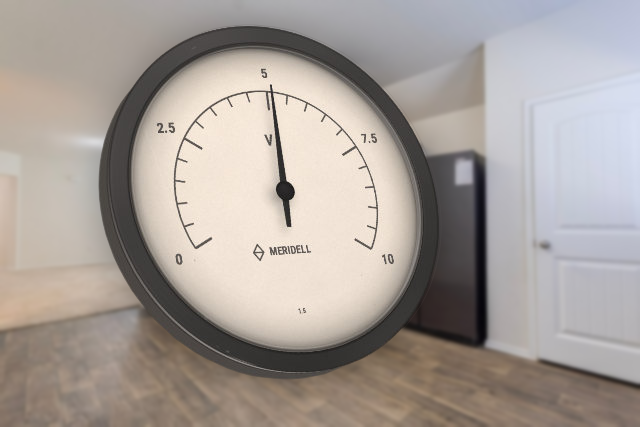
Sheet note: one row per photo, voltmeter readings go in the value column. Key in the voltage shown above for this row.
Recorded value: 5 V
